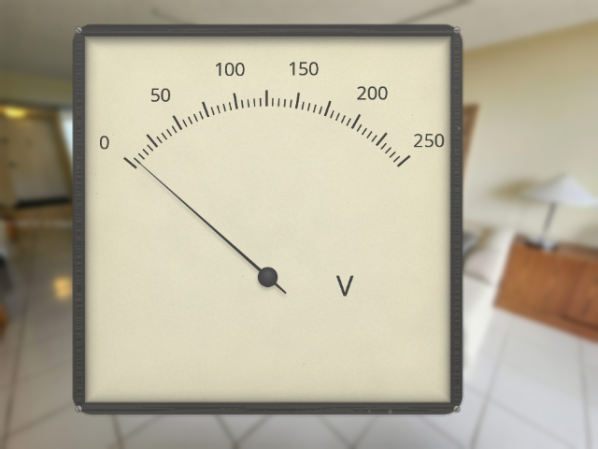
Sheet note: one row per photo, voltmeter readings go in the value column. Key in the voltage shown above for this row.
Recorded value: 5 V
